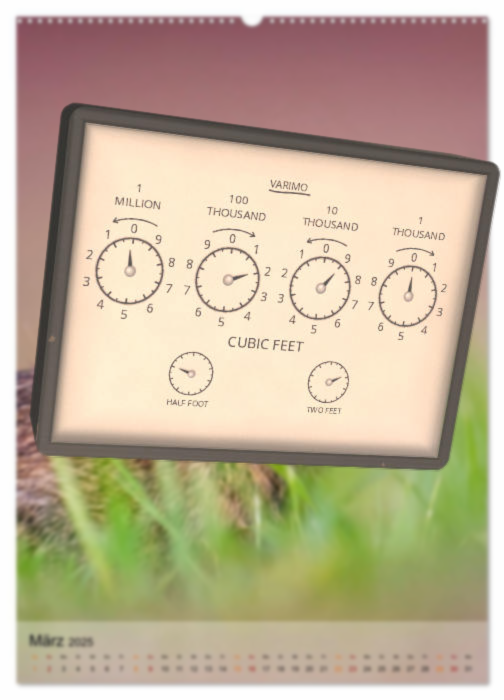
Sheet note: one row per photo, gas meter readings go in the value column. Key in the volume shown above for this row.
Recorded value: 19000 ft³
